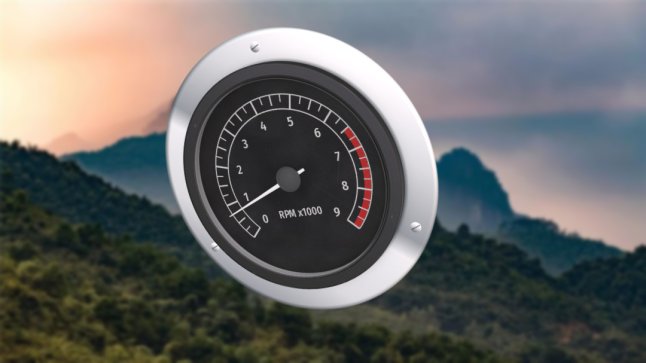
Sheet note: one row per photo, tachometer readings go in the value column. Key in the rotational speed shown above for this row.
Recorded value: 750 rpm
